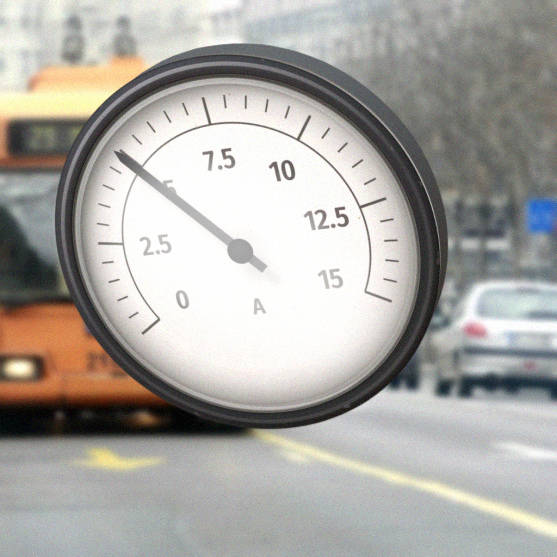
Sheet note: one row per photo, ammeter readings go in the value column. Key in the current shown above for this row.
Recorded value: 5 A
